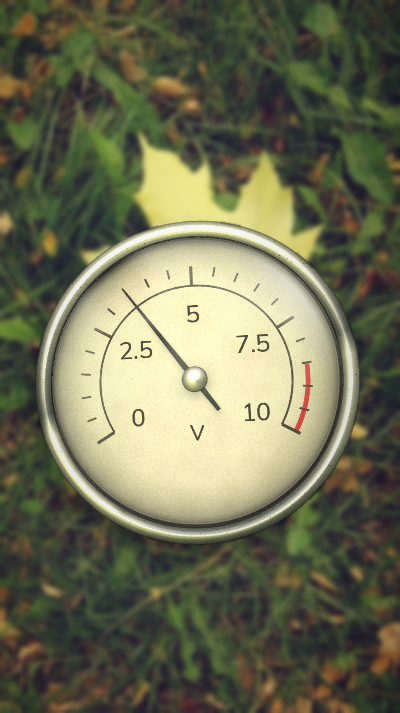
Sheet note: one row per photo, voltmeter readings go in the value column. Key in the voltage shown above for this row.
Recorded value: 3.5 V
